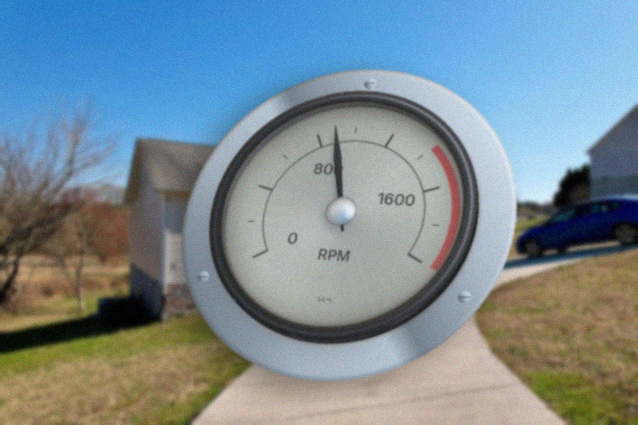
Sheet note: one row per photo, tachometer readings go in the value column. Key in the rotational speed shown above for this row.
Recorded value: 900 rpm
